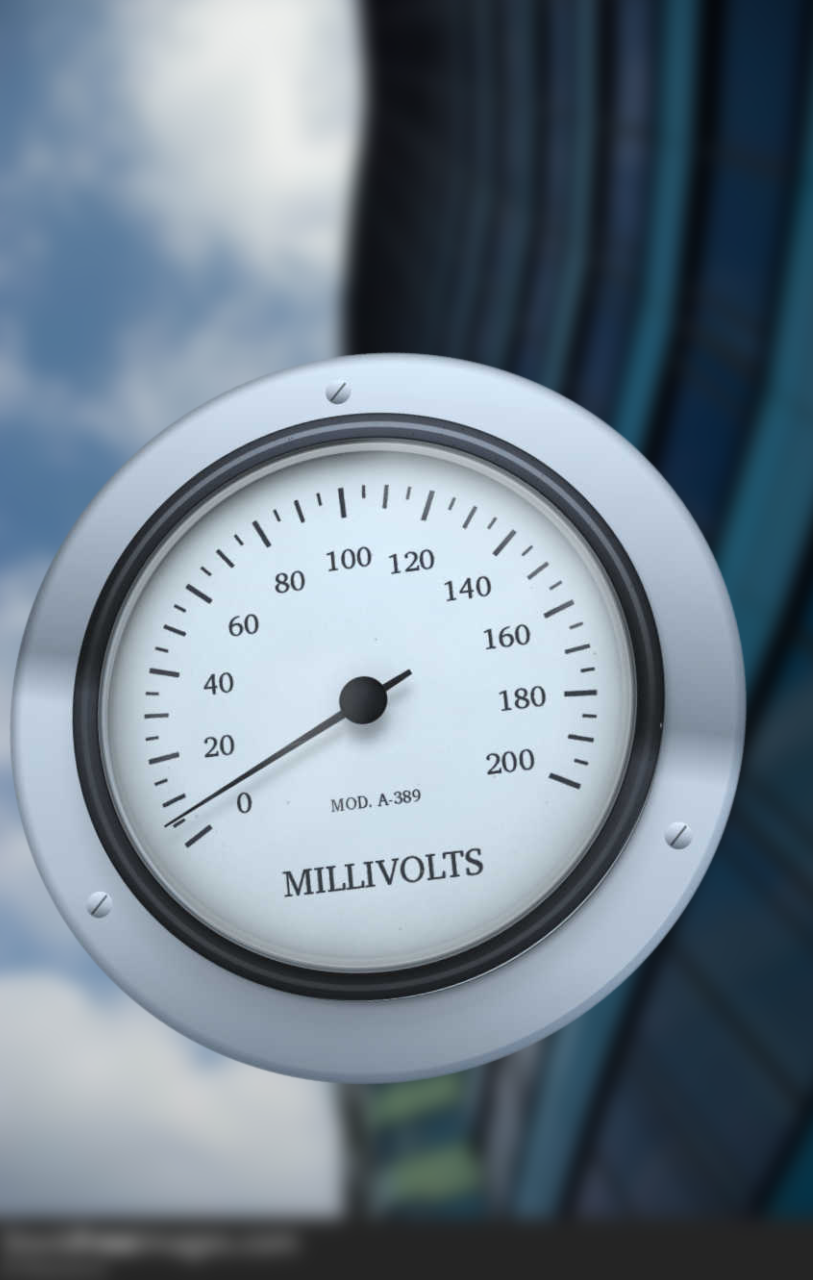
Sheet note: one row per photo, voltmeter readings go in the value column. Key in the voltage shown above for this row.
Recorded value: 5 mV
